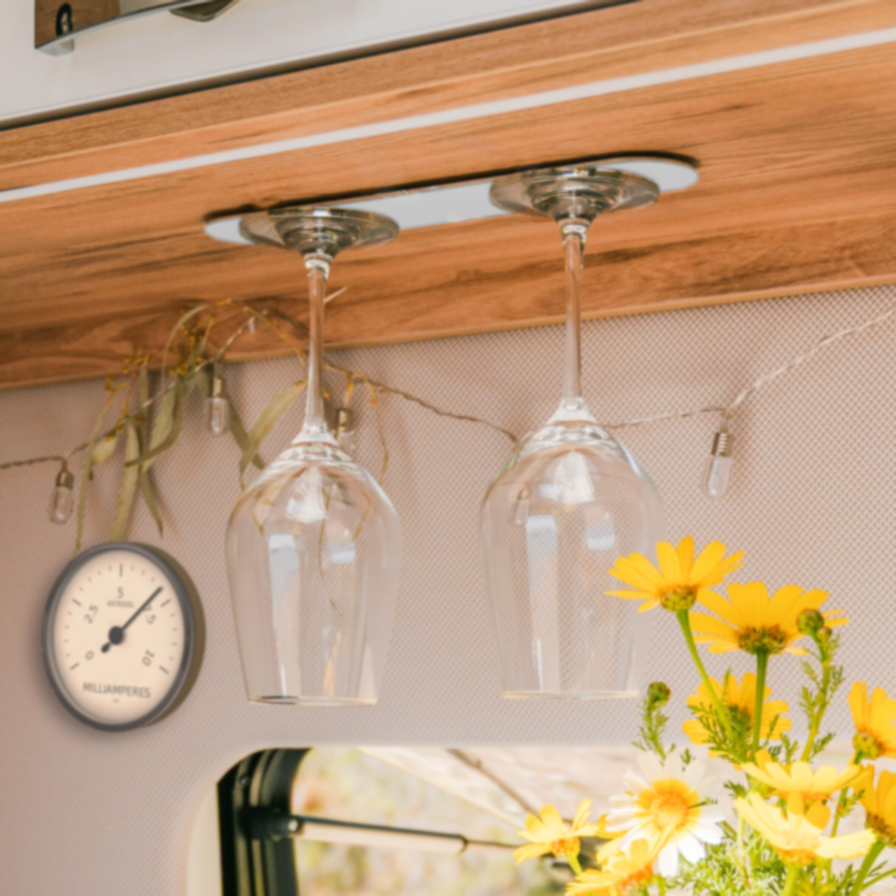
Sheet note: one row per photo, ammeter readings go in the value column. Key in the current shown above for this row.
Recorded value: 7 mA
